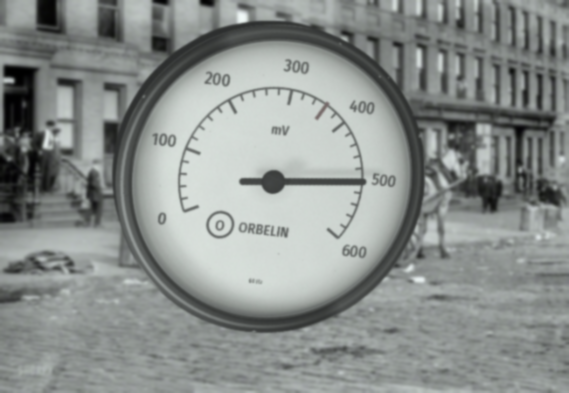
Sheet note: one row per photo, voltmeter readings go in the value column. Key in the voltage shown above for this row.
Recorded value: 500 mV
